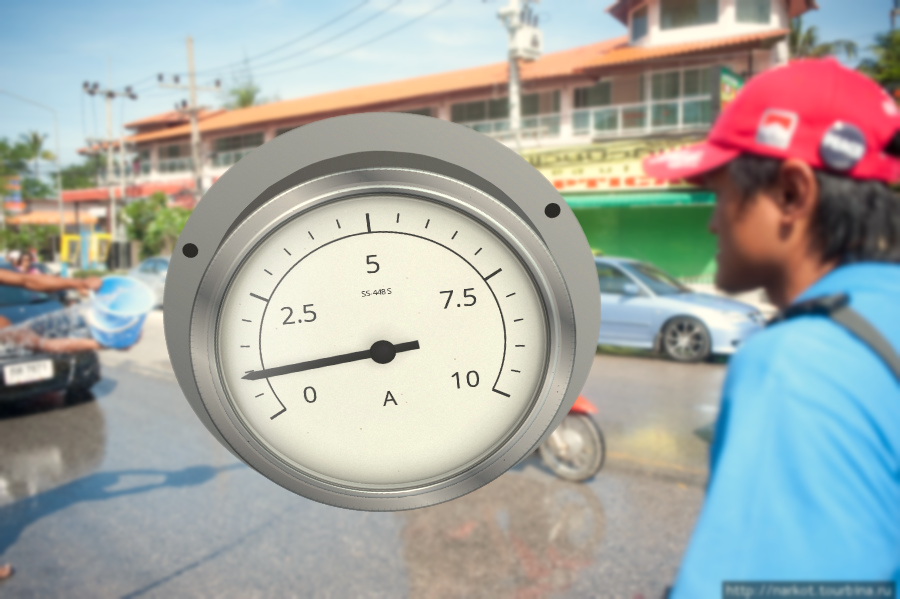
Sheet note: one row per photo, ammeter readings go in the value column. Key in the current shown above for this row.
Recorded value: 1 A
